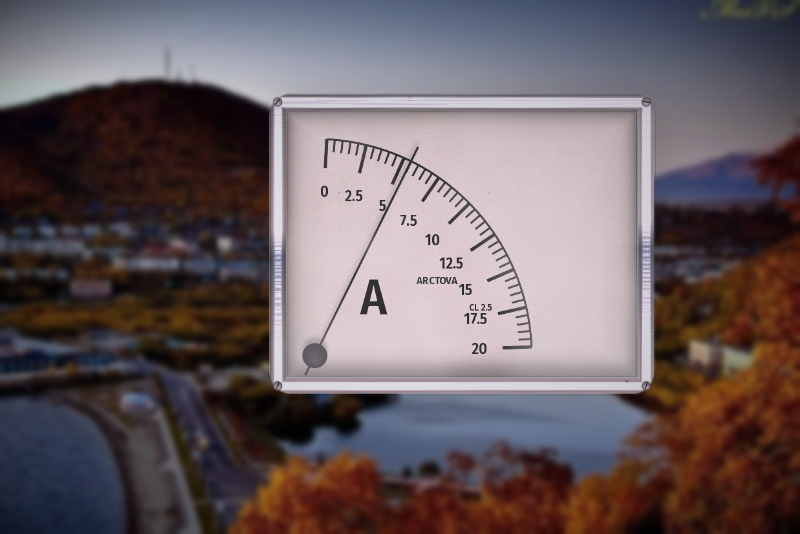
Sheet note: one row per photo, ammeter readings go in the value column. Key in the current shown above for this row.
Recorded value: 5.5 A
